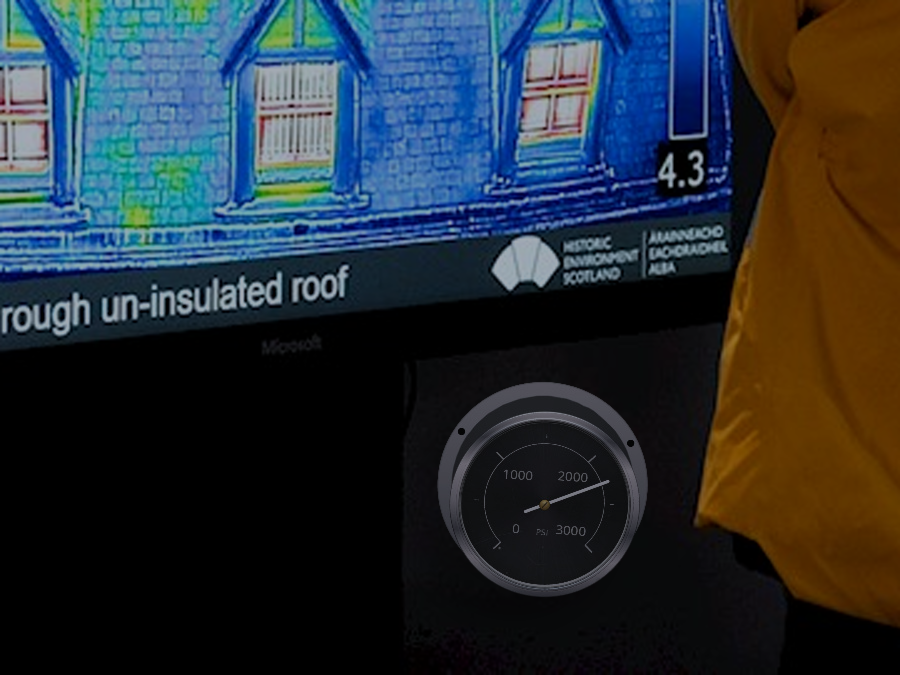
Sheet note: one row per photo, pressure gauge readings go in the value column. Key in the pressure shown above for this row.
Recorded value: 2250 psi
